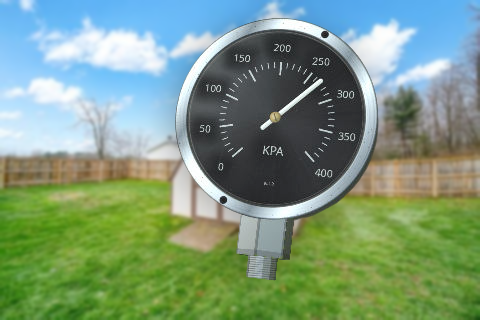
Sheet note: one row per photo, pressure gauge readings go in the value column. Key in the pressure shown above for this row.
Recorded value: 270 kPa
